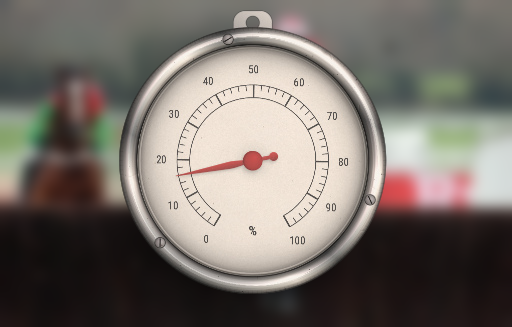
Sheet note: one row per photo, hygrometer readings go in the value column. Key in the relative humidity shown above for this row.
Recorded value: 16 %
